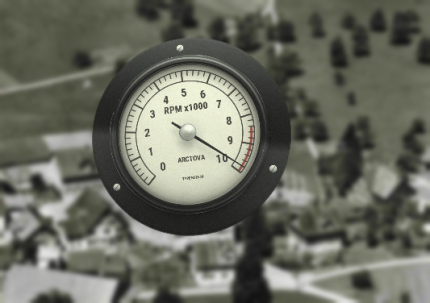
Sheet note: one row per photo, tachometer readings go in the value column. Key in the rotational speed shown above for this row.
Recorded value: 9800 rpm
